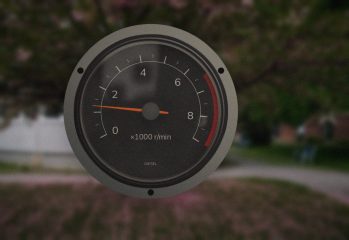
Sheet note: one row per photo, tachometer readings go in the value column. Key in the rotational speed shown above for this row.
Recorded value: 1250 rpm
